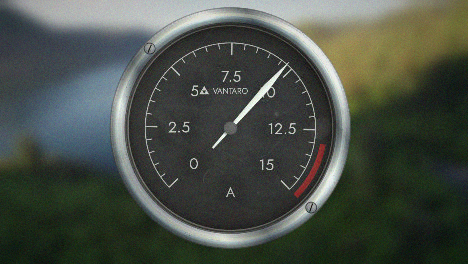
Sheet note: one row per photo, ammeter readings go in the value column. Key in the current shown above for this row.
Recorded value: 9.75 A
